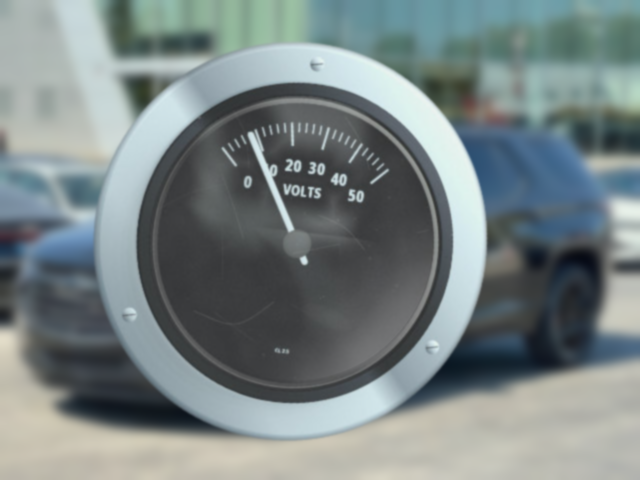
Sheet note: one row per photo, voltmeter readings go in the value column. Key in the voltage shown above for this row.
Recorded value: 8 V
